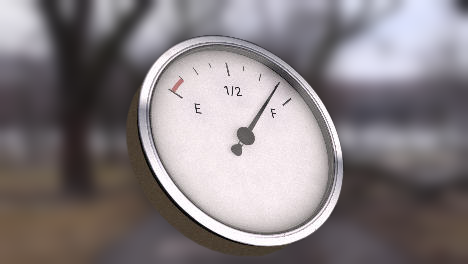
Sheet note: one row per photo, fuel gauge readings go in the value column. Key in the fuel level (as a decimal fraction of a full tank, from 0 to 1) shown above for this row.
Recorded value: 0.875
